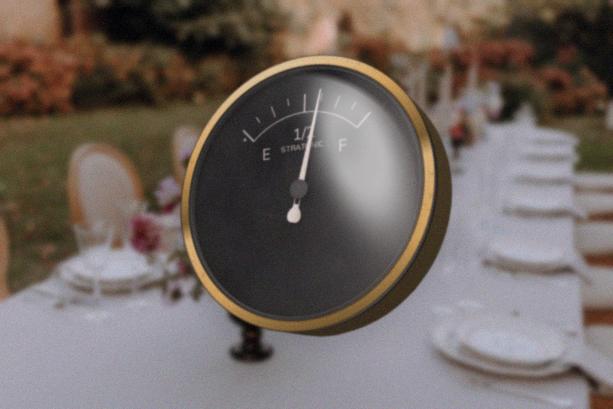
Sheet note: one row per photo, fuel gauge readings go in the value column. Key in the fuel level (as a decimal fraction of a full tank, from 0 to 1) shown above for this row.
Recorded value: 0.625
